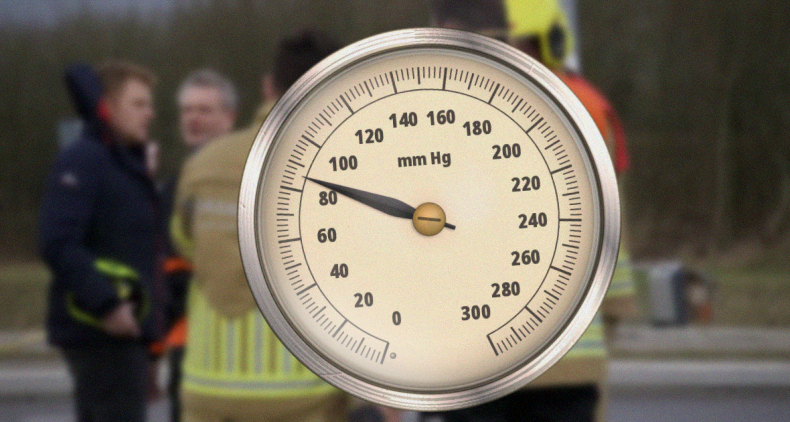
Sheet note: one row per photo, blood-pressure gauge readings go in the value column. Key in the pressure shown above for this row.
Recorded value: 86 mmHg
